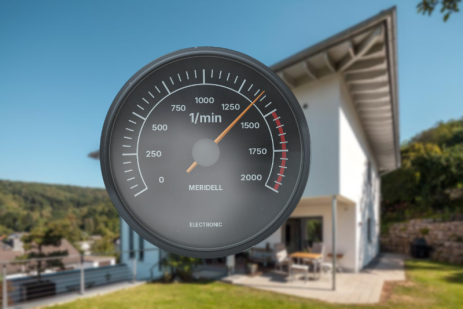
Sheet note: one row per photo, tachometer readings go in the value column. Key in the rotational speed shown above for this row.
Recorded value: 1375 rpm
